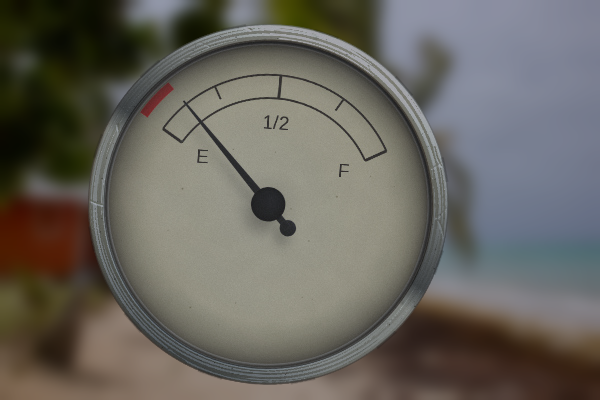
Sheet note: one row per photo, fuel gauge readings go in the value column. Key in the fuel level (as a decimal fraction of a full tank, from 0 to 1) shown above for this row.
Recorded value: 0.125
